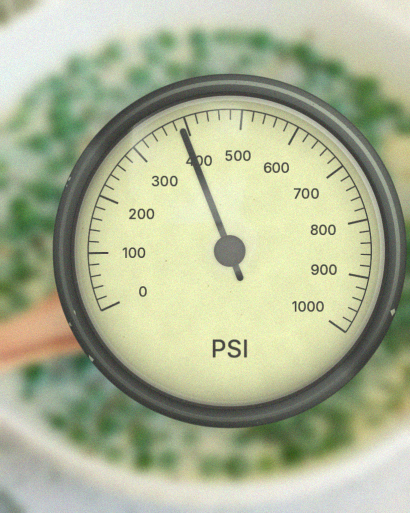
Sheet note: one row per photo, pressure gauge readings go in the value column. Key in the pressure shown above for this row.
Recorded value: 390 psi
